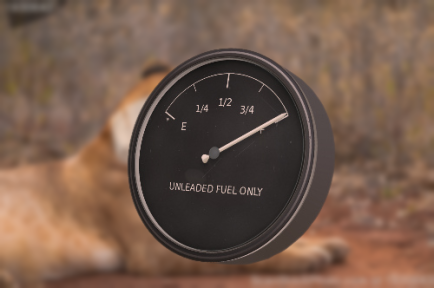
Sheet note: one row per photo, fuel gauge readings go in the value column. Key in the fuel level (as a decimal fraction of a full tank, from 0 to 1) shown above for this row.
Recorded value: 1
